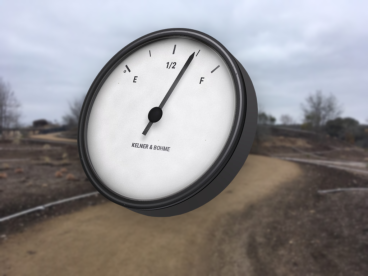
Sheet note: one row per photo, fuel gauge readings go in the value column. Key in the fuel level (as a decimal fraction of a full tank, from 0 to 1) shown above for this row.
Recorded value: 0.75
